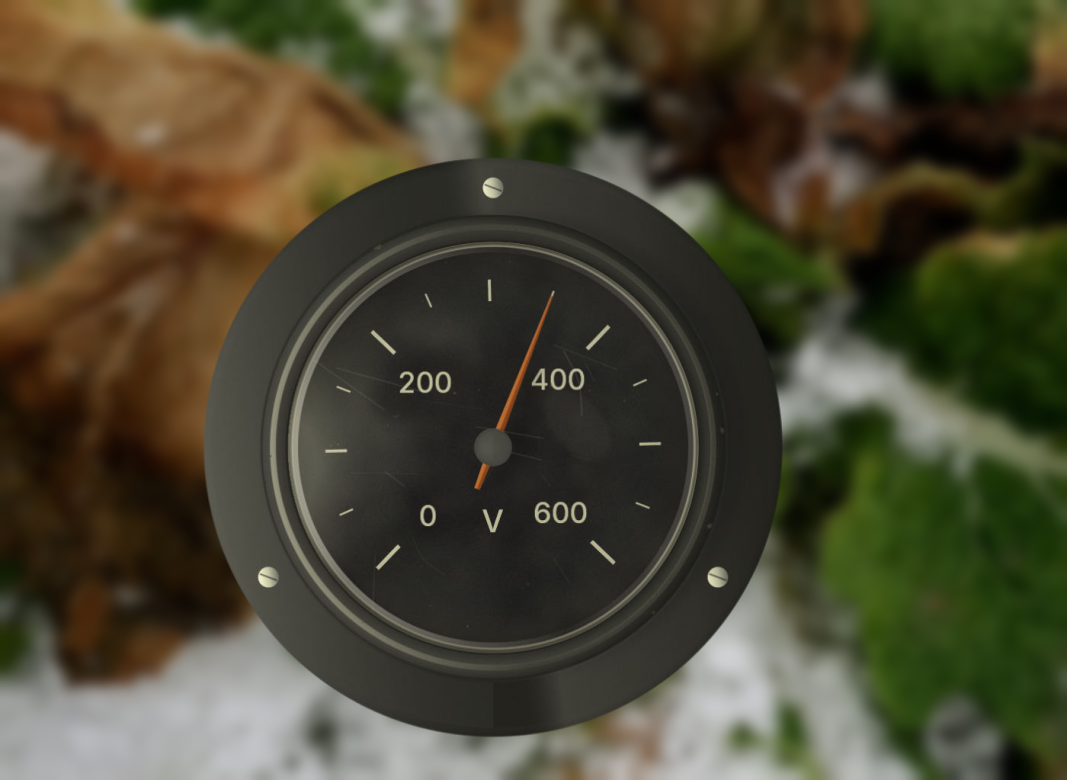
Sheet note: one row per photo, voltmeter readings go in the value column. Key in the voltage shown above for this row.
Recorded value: 350 V
